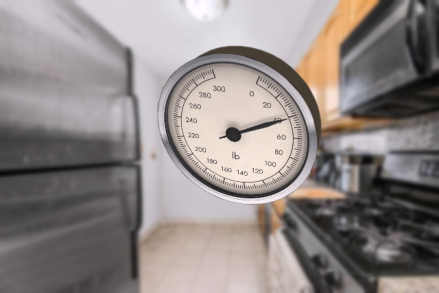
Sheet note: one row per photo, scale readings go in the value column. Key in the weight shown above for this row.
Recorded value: 40 lb
